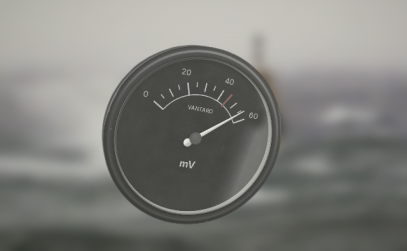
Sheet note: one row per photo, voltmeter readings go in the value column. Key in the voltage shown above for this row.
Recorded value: 55 mV
